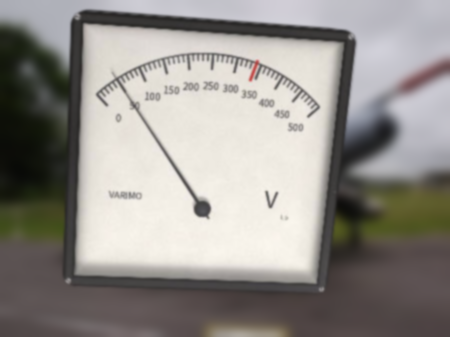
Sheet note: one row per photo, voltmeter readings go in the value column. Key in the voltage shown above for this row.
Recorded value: 50 V
